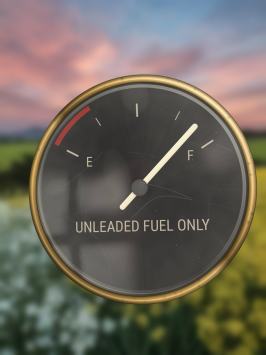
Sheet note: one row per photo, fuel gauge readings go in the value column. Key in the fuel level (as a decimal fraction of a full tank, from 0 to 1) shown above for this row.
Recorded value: 0.875
